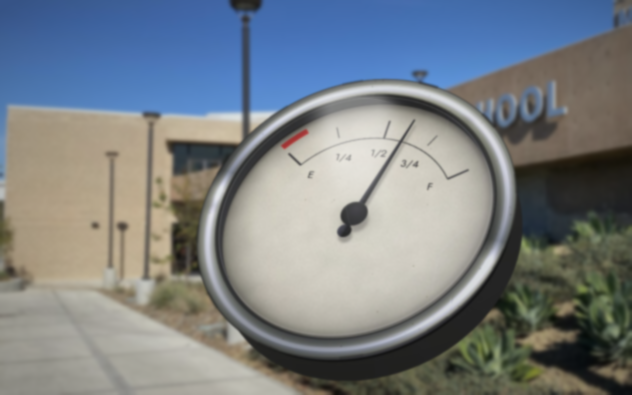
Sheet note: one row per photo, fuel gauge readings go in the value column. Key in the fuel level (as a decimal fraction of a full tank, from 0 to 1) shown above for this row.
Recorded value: 0.625
